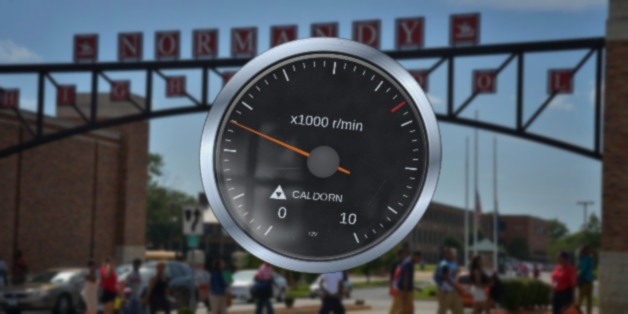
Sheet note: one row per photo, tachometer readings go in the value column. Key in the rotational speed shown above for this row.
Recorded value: 2600 rpm
